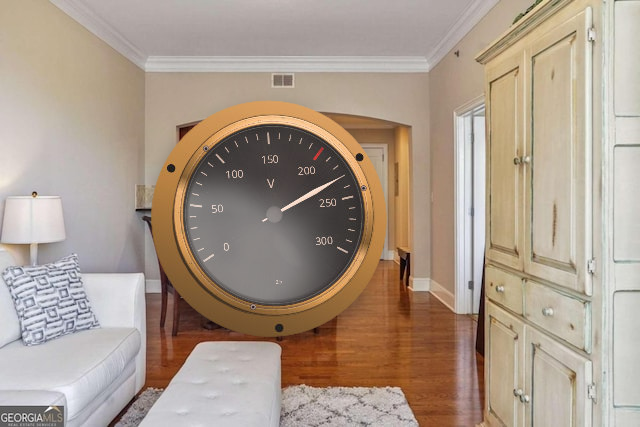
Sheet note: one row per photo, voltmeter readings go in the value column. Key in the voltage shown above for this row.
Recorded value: 230 V
